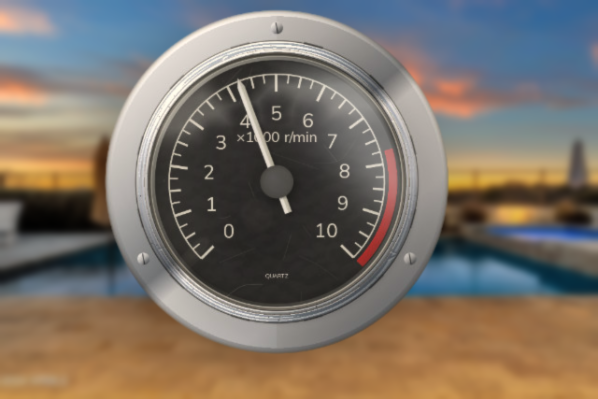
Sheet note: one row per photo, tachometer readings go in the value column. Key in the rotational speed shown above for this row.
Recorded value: 4250 rpm
